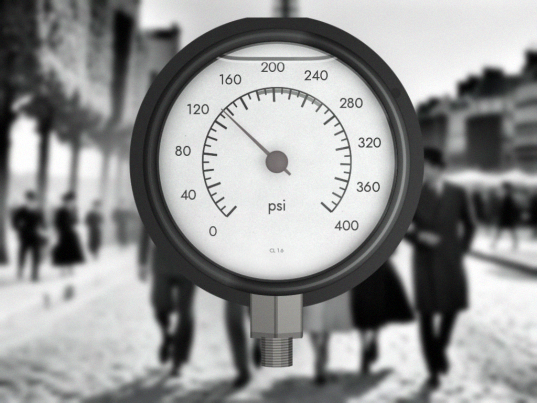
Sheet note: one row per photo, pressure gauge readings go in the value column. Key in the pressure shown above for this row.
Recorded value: 135 psi
